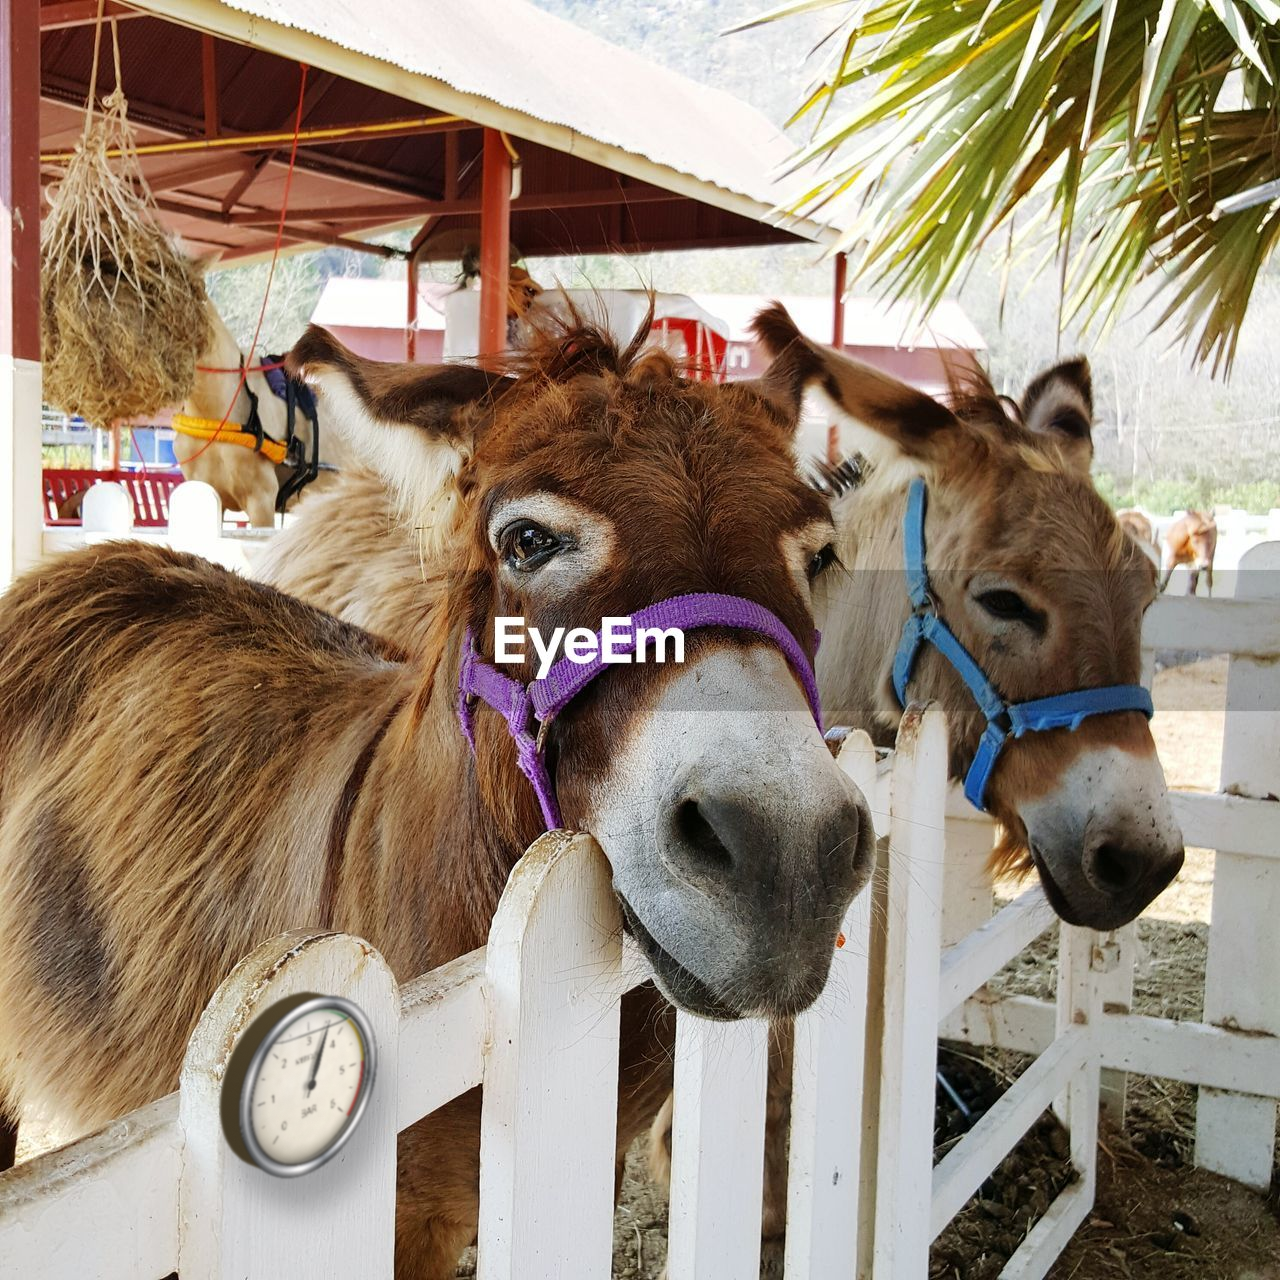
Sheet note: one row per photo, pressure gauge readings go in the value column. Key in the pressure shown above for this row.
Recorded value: 3.5 bar
